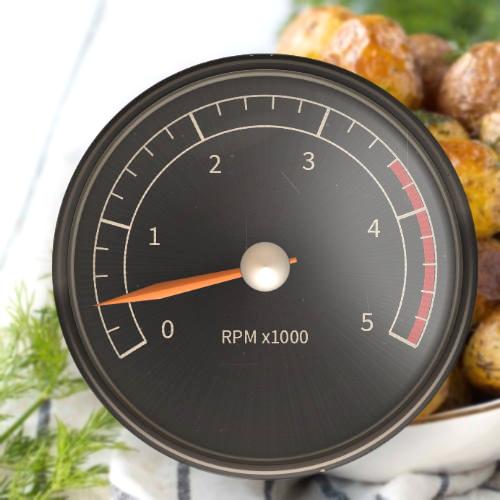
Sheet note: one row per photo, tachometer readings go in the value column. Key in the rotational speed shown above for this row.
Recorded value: 400 rpm
